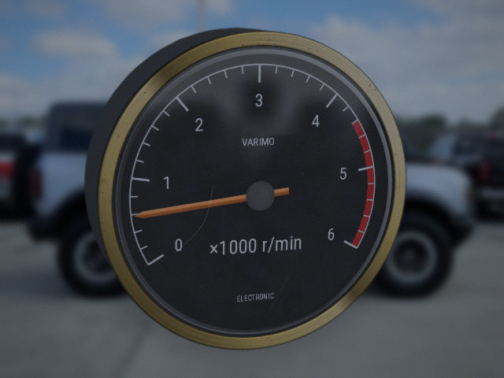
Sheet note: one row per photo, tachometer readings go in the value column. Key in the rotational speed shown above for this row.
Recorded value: 600 rpm
